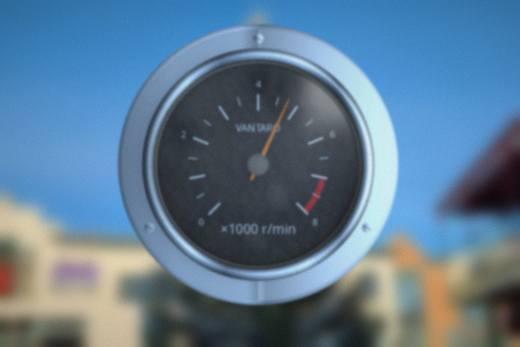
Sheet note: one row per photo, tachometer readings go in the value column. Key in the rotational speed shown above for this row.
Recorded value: 4750 rpm
